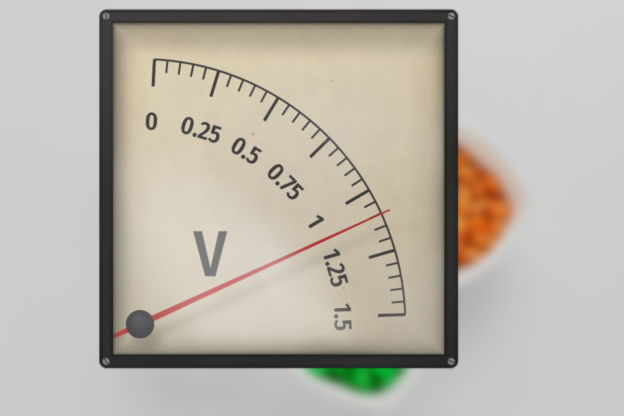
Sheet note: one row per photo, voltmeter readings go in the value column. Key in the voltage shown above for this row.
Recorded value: 1.1 V
